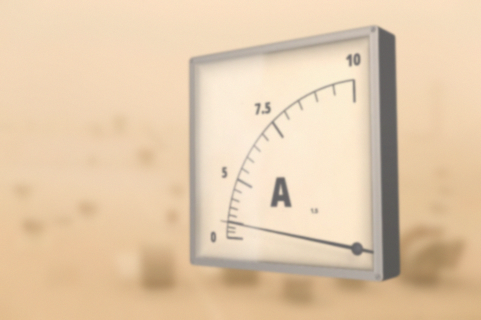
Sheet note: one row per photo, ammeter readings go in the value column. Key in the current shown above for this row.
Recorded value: 2.5 A
